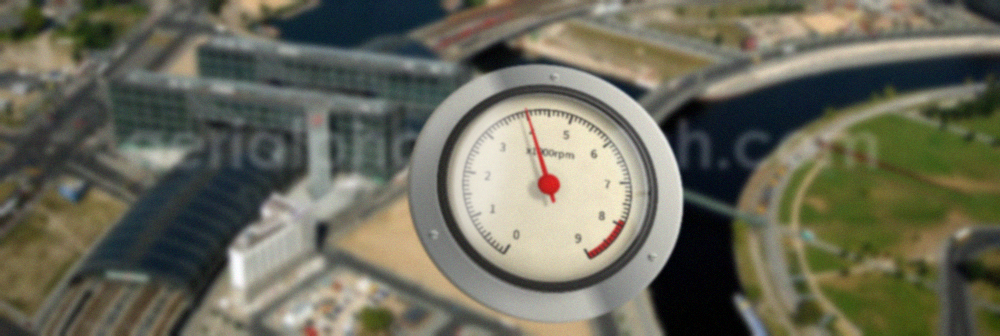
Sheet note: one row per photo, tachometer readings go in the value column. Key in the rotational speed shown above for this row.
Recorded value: 4000 rpm
